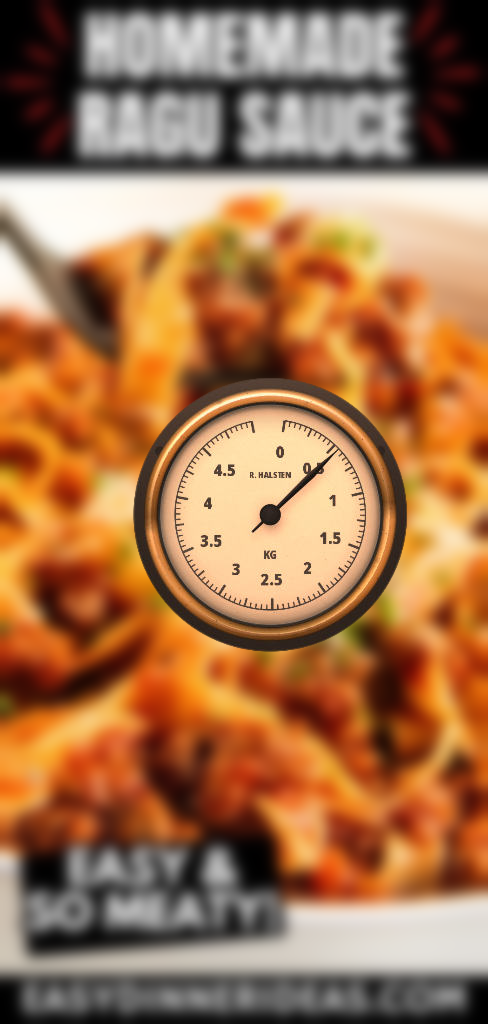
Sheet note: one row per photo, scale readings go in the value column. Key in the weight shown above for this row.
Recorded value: 0.55 kg
